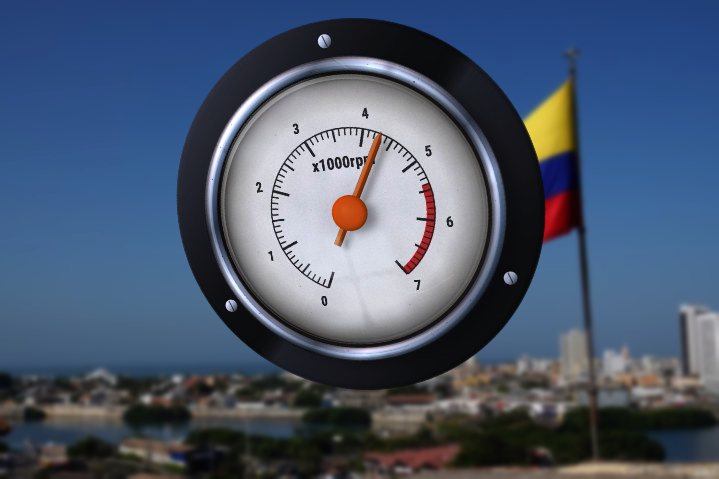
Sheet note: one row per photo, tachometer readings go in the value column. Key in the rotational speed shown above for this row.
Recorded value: 4300 rpm
